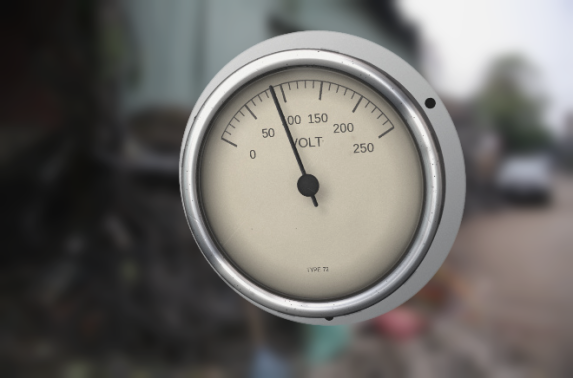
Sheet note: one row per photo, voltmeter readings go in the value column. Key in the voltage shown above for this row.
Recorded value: 90 V
